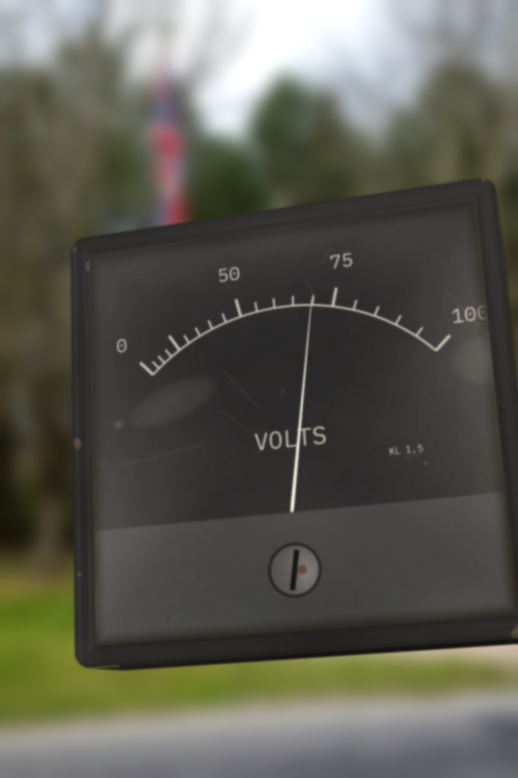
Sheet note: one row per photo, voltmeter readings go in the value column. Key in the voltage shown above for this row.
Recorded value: 70 V
